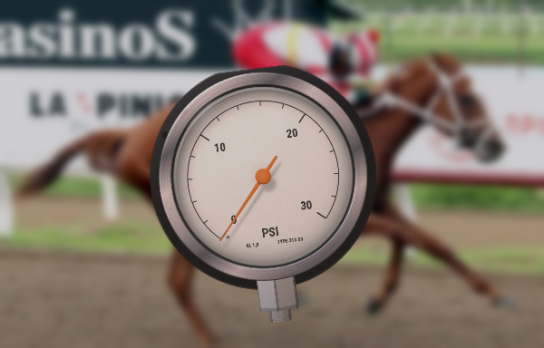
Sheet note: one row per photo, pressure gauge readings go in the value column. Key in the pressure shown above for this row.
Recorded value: 0 psi
